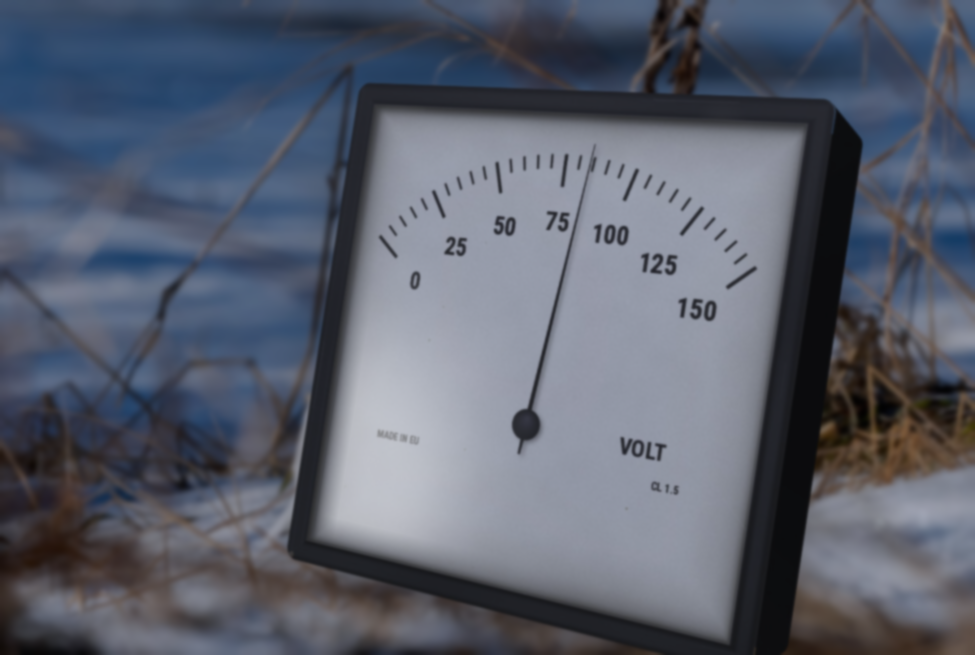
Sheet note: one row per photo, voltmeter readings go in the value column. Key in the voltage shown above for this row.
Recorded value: 85 V
